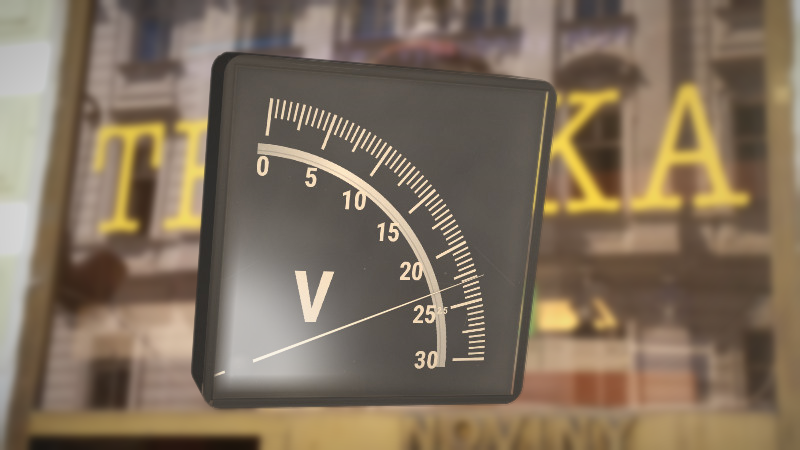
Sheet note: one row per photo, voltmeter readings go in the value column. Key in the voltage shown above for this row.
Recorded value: 23 V
